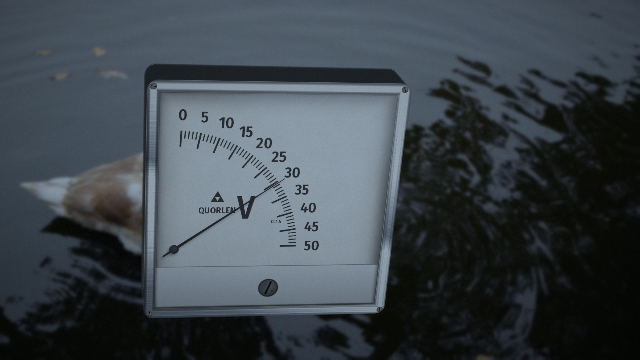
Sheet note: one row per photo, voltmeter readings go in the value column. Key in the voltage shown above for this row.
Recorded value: 30 V
